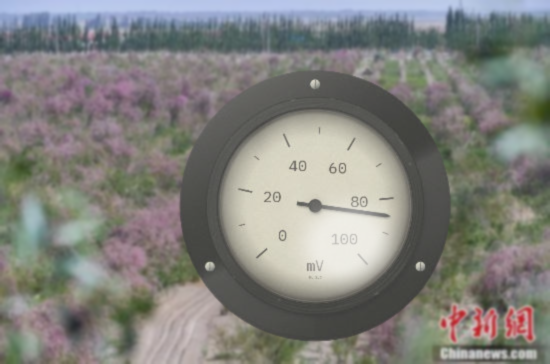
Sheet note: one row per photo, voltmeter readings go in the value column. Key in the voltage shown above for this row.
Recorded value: 85 mV
